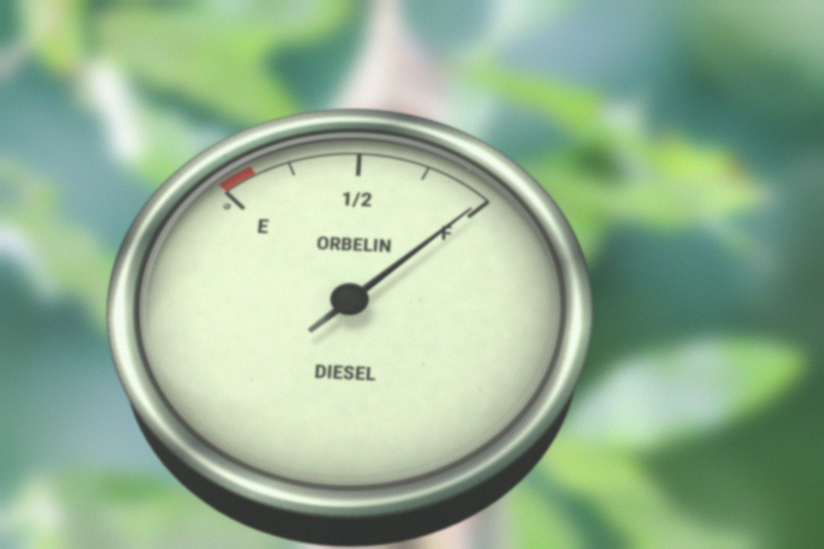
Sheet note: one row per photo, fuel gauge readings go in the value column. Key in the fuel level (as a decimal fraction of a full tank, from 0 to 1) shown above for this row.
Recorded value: 1
